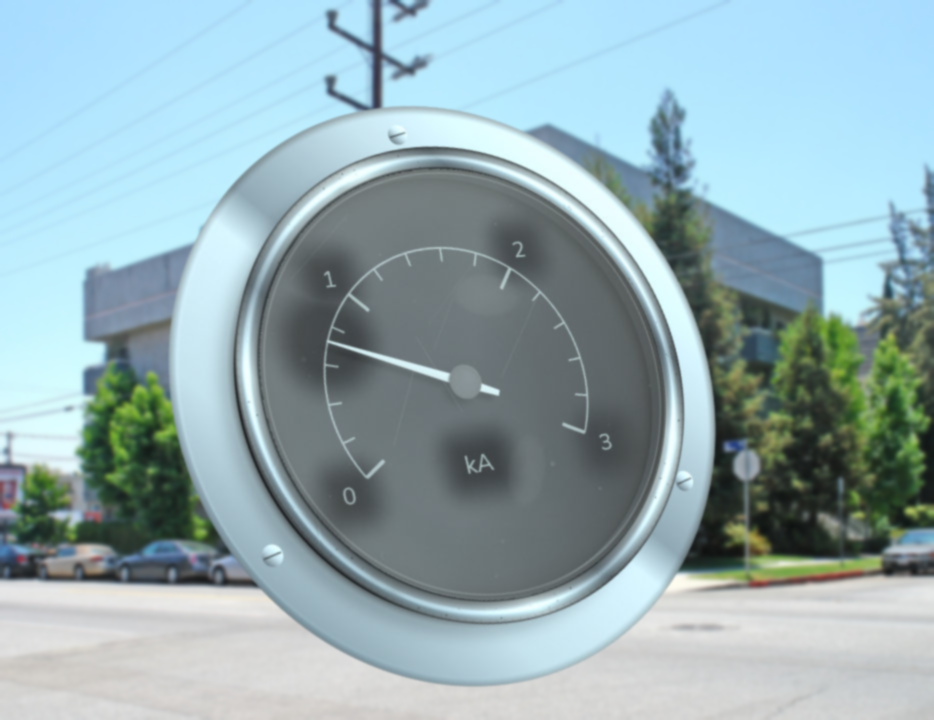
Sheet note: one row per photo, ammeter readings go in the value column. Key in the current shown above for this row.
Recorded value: 0.7 kA
